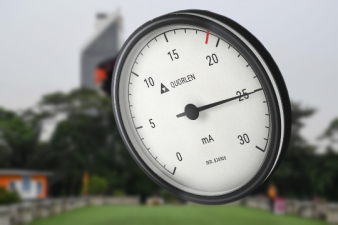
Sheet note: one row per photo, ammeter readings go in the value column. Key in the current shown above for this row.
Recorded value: 25 mA
